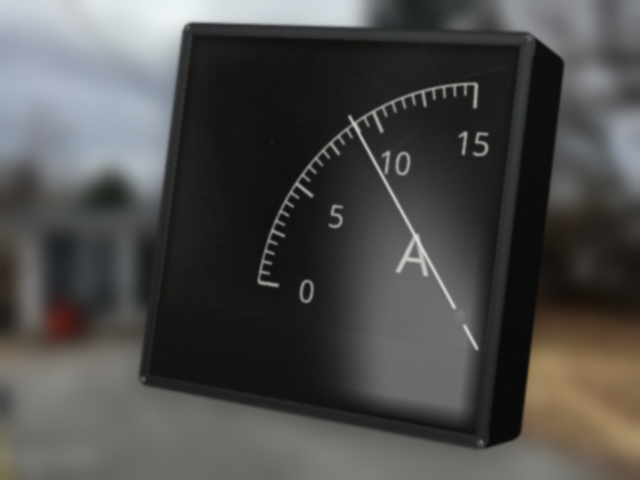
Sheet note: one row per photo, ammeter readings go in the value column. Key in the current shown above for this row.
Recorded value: 9 A
